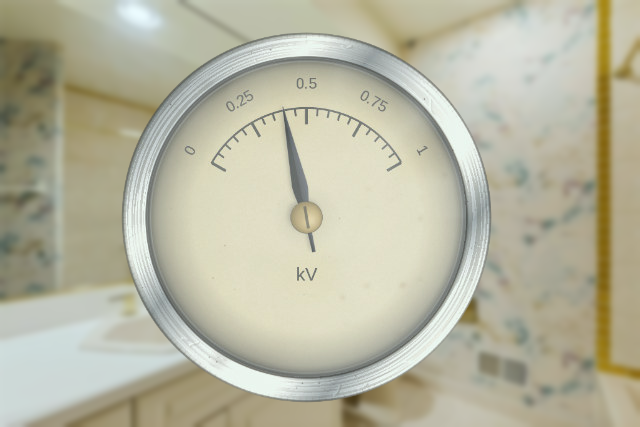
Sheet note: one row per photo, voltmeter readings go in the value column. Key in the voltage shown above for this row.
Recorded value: 0.4 kV
